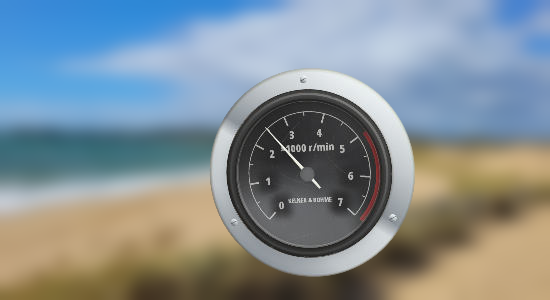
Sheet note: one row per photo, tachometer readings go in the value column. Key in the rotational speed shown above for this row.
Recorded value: 2500 rpm
